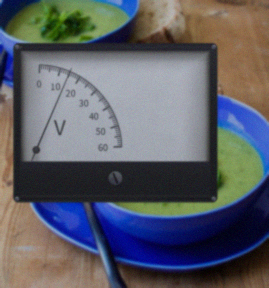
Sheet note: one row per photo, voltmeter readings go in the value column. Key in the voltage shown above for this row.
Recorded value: 15 V
